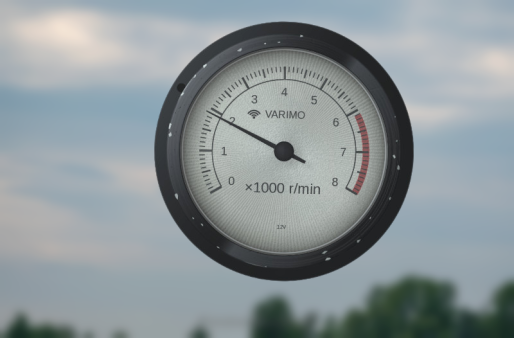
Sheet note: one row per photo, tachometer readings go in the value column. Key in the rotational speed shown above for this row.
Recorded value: 1900 rpm
